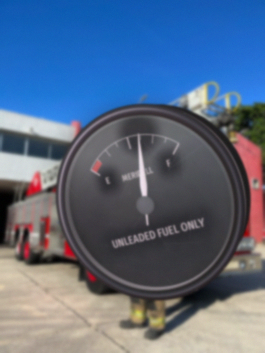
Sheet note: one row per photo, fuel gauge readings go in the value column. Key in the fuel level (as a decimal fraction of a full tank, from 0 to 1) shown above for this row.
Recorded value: 0.625
